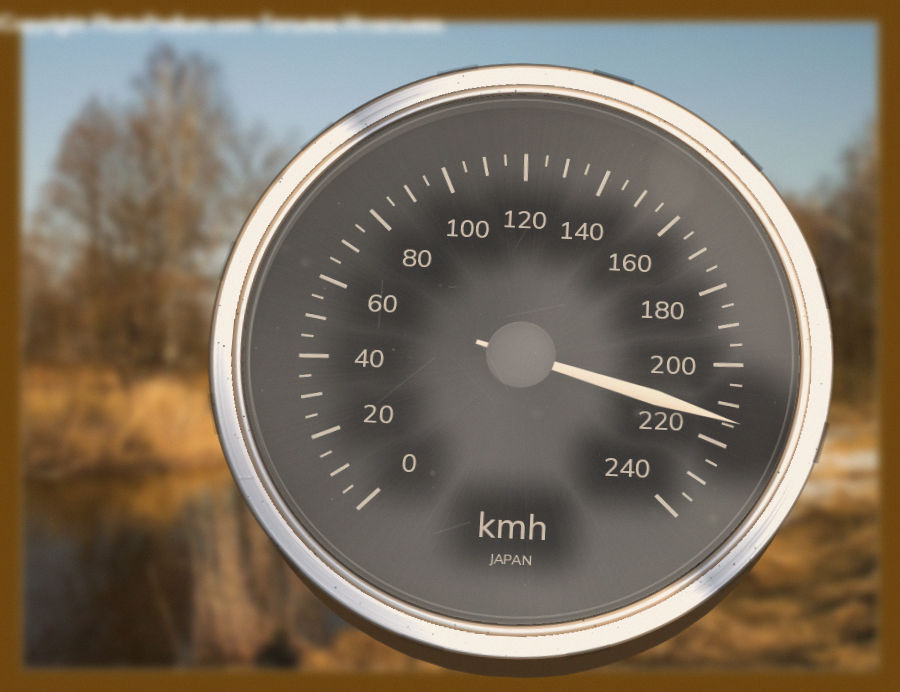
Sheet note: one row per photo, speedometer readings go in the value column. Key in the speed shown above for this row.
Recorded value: 215 km/h
